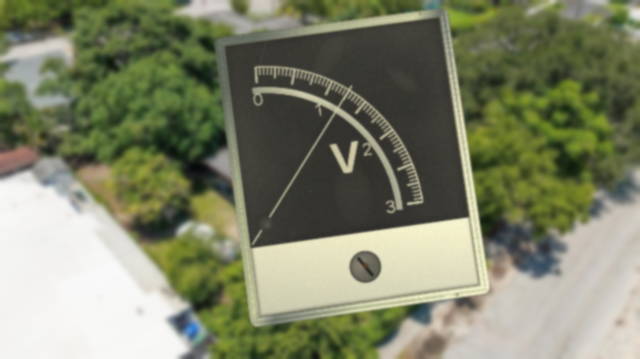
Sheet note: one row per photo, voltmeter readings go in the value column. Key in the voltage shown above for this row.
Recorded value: 1.25 V
